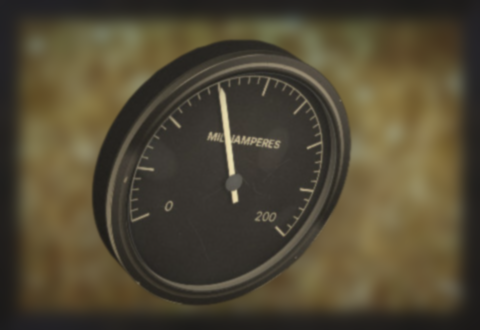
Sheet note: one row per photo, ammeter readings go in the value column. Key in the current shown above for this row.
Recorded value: 75 mA
